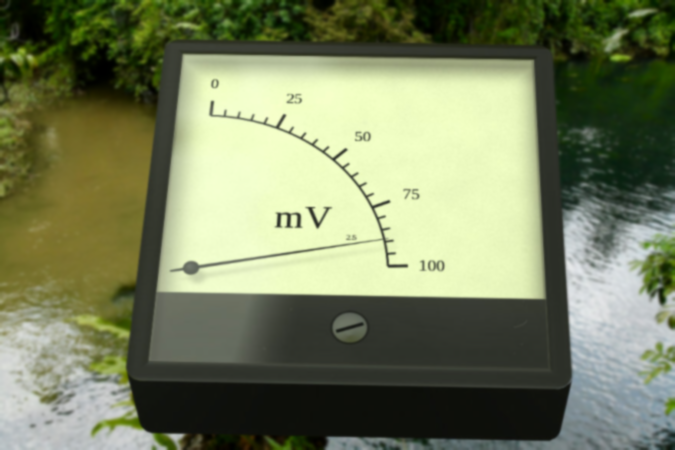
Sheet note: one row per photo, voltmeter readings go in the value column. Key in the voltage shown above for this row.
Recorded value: 90 mV
